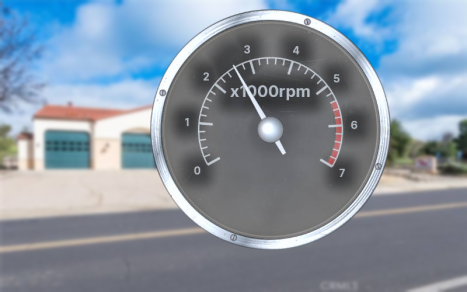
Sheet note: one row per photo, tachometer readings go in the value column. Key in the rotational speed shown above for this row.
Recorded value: 2600 rpm
